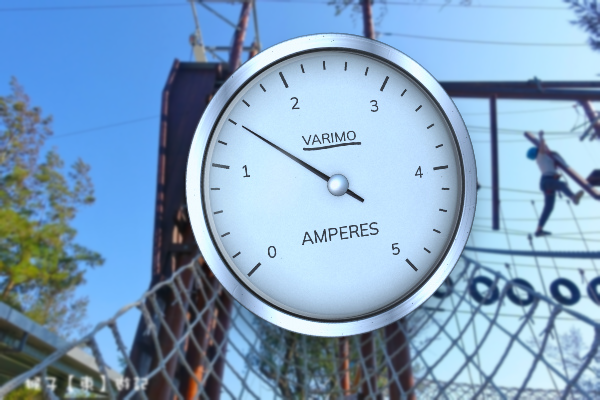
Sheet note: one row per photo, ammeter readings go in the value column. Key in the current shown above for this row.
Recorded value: 1.4 A
